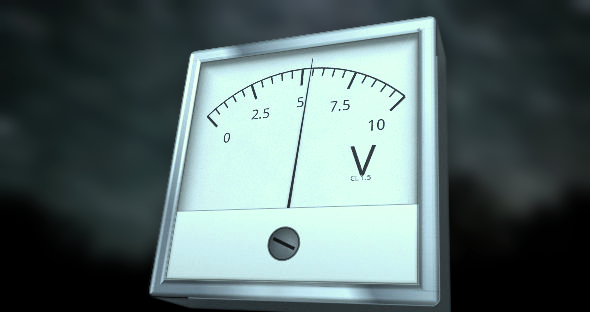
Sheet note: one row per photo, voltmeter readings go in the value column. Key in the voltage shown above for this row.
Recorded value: 5.5 V
